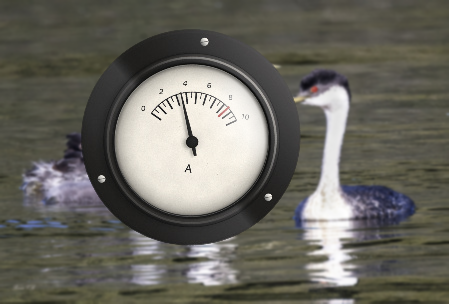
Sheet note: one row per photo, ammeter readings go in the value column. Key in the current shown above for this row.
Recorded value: 3.5 A
